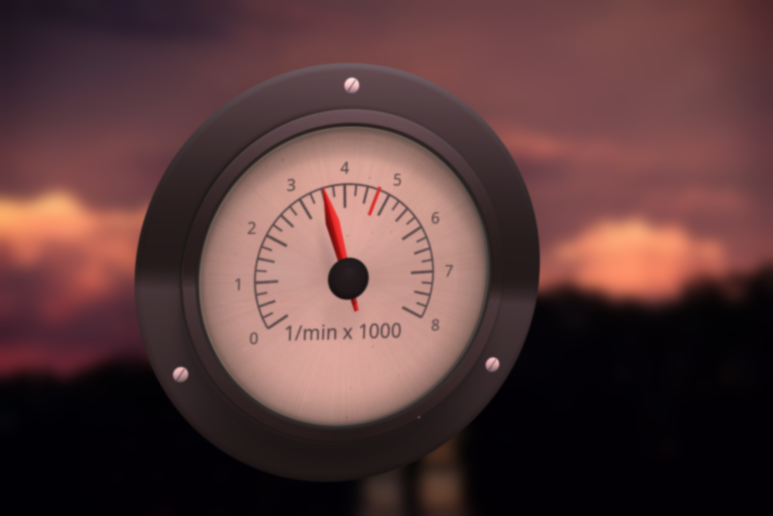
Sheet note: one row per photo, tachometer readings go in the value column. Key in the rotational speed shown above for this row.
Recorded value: 3500 rpm
